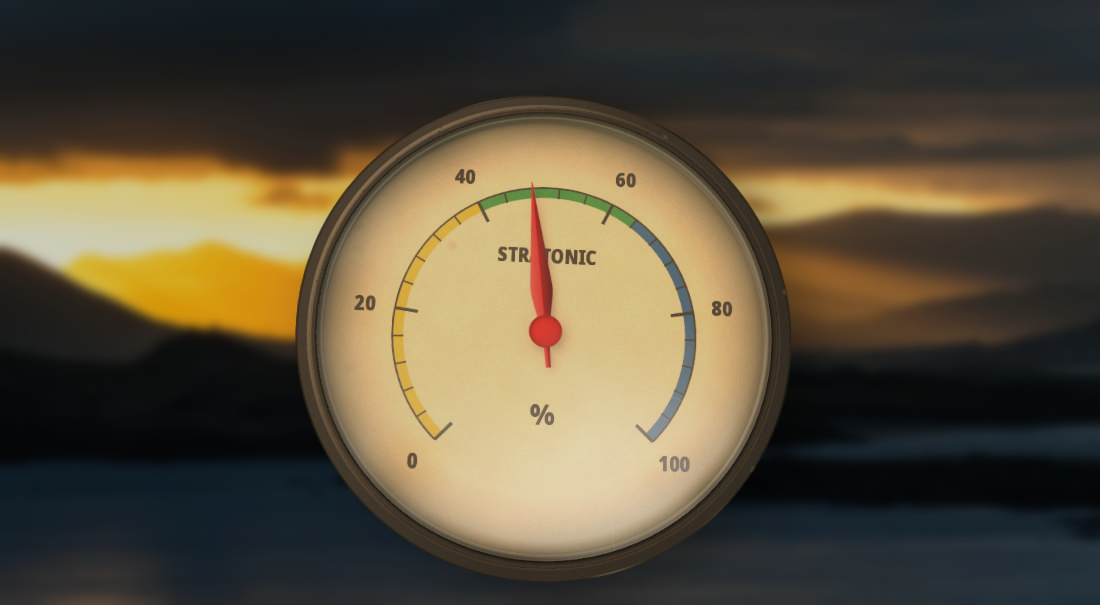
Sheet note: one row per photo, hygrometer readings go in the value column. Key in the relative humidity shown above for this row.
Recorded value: 48 %
